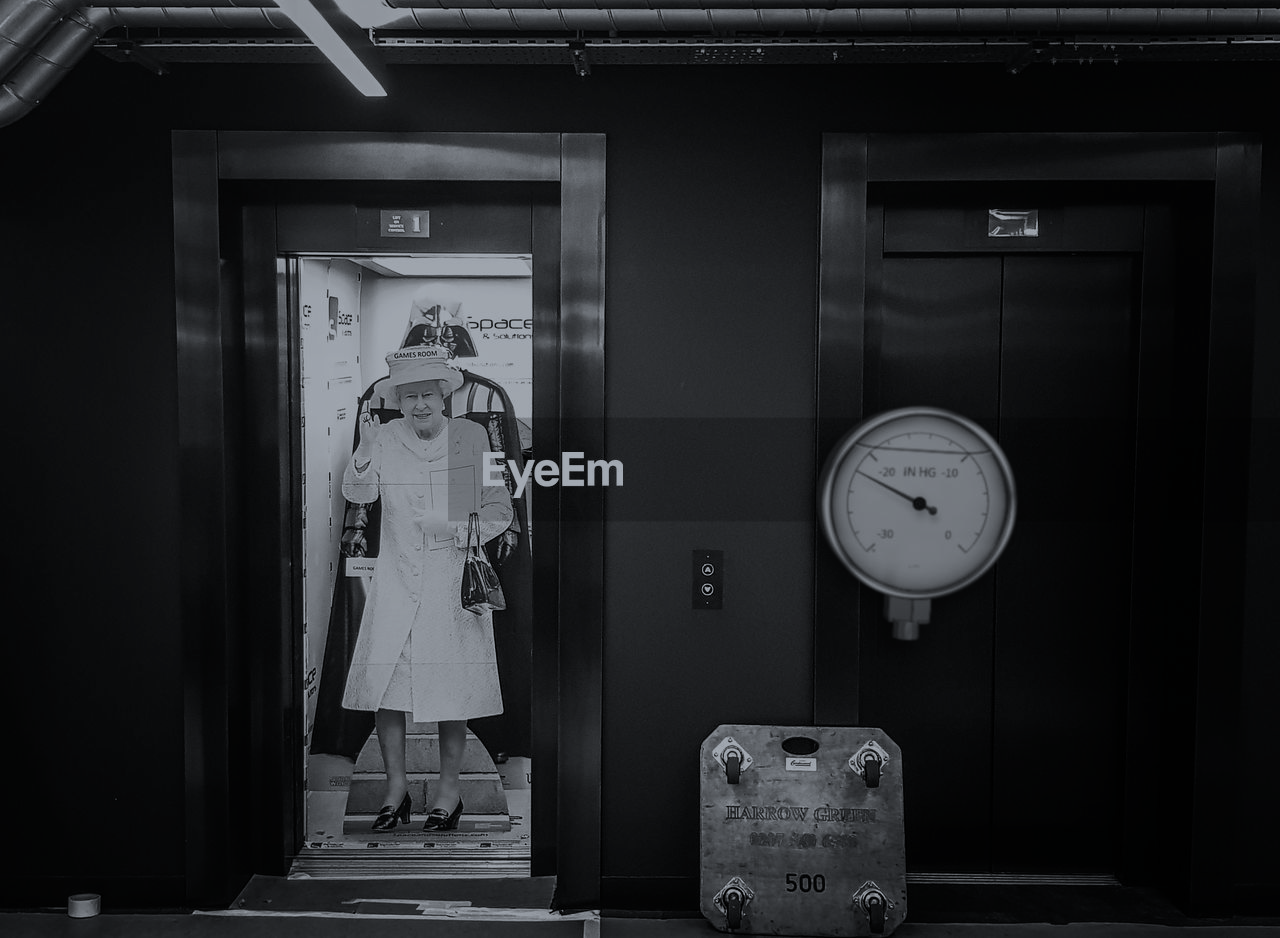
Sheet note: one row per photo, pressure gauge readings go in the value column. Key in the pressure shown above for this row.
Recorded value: -22 inHg
